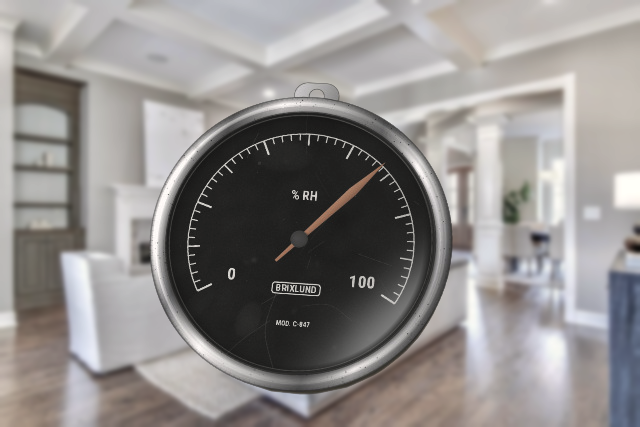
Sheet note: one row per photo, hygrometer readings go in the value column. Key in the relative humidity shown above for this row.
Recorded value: 68 %
